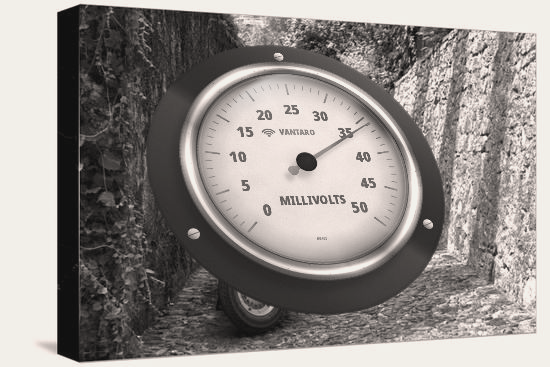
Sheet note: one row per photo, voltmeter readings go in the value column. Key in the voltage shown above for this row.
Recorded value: 36 mV
